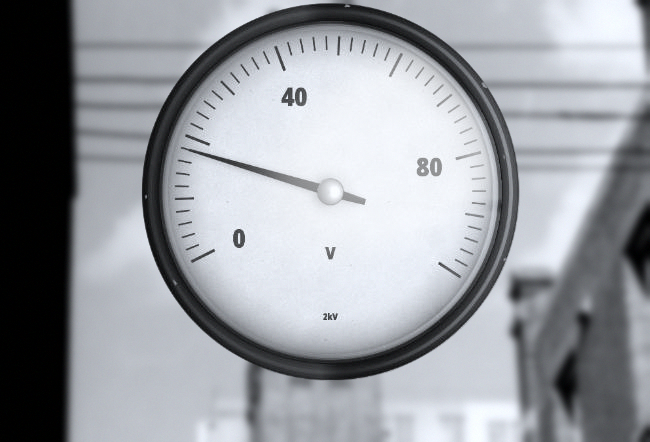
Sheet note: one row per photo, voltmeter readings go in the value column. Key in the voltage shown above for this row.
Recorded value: 18 V
